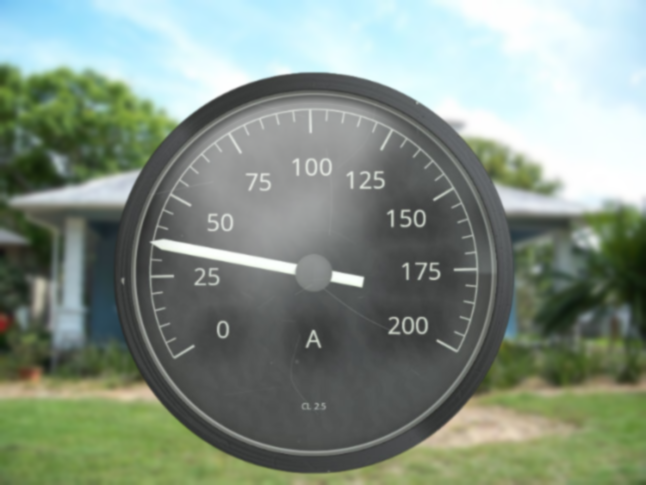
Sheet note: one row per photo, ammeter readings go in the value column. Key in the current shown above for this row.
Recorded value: 35 A
